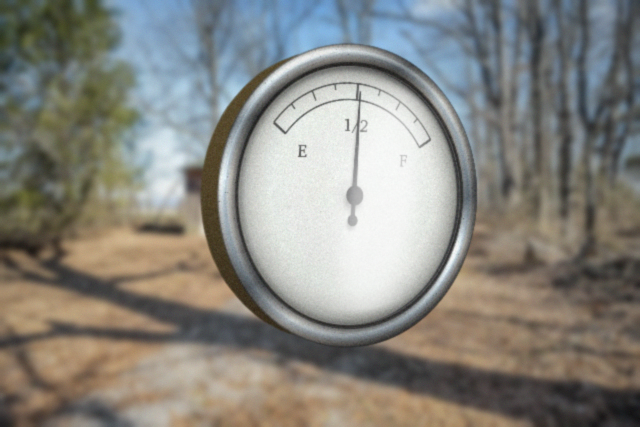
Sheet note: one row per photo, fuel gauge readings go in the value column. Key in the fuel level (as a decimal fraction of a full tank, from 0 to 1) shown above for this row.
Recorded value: 0.5
